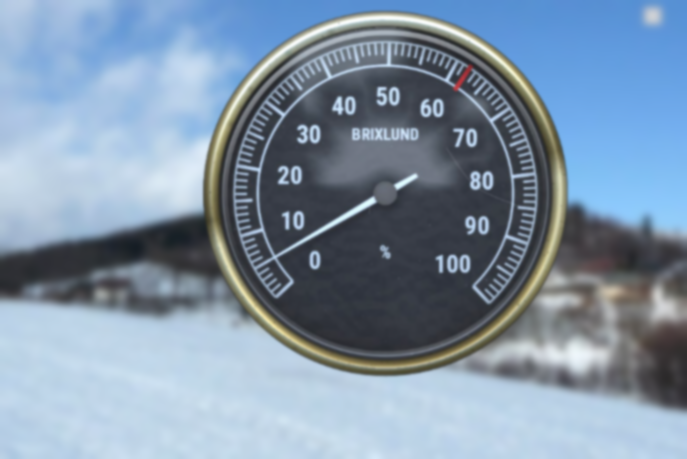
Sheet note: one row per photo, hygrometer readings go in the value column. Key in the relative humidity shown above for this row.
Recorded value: 5 %
